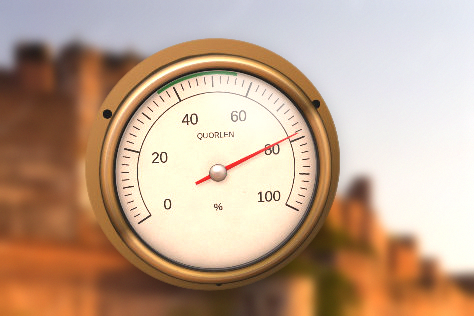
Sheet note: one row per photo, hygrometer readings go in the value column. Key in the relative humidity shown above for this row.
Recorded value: 78 %
